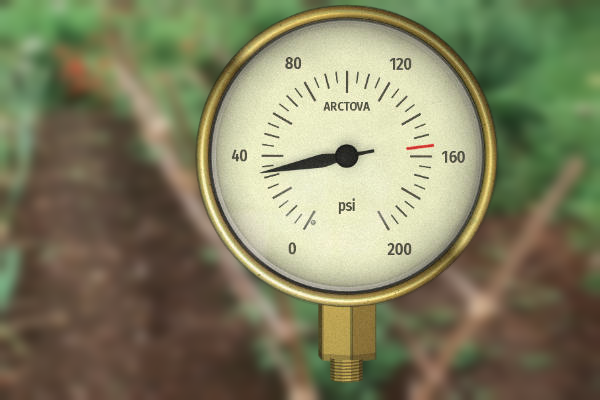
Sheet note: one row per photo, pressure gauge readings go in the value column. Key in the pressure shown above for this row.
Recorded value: 32.5 psi
